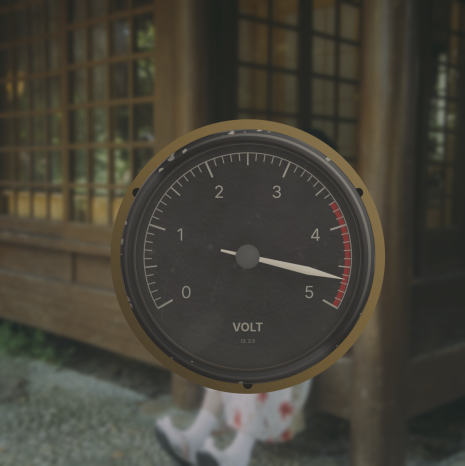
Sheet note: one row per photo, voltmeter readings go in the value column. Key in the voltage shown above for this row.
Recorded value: 4.65 V
